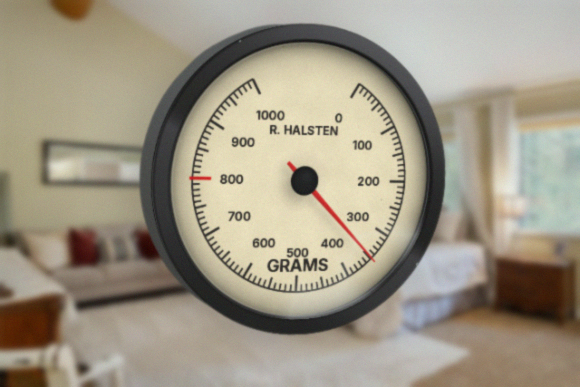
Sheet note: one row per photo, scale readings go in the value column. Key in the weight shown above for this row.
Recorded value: 350 g
